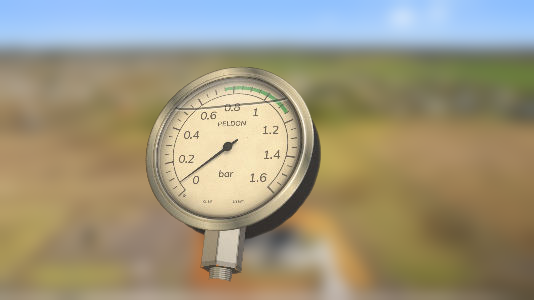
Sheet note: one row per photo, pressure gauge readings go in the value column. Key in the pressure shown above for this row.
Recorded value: 0.05 bar
